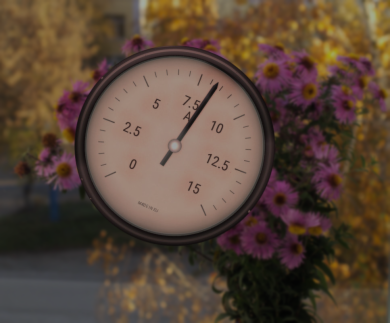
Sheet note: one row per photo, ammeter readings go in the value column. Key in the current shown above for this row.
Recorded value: 8.25 A
